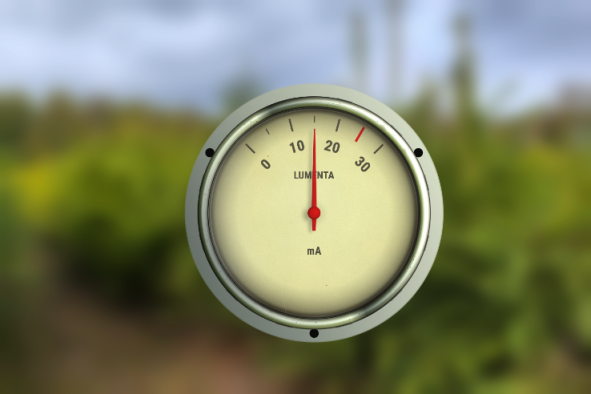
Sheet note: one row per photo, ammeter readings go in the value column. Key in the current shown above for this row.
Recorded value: 15 mA
